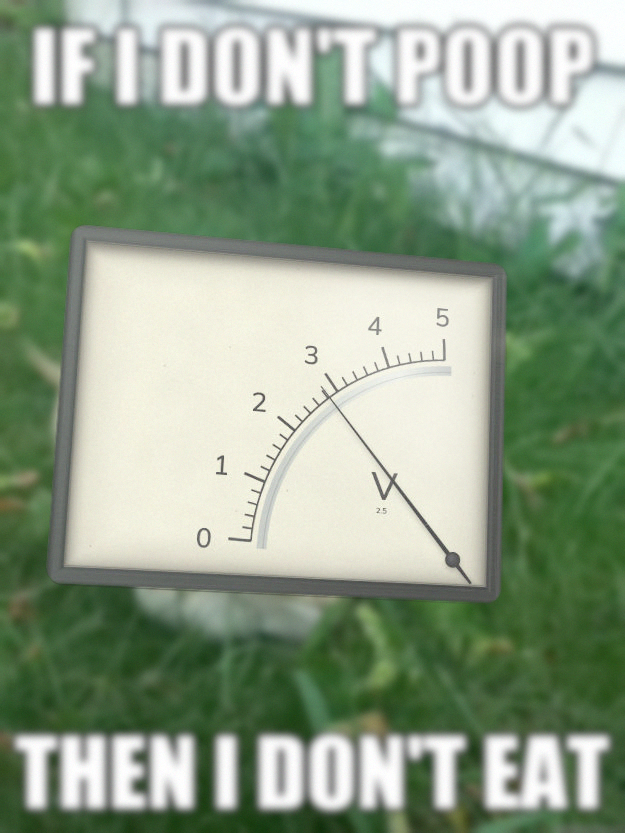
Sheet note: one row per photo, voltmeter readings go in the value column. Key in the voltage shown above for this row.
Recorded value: 2.8 V
